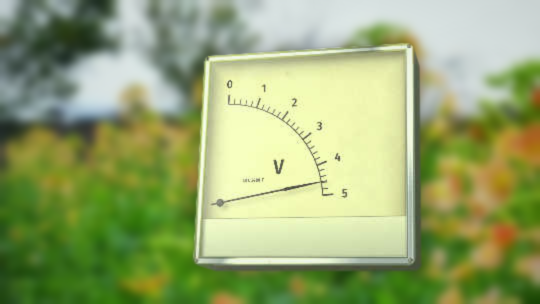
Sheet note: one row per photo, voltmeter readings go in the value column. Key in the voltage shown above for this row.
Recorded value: 4.6 V
